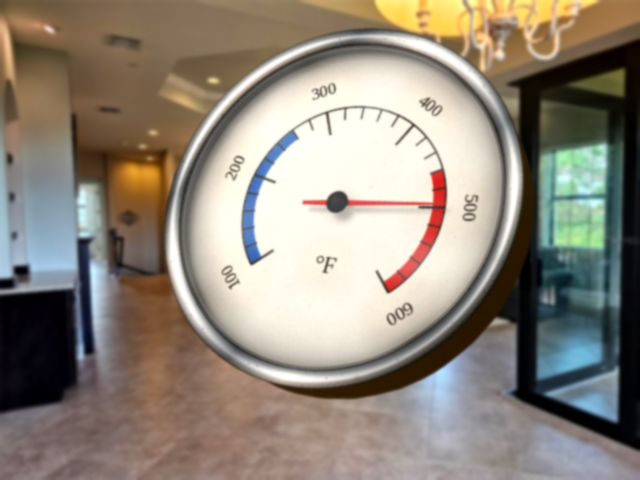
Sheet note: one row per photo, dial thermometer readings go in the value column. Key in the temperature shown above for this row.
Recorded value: 500 °F
